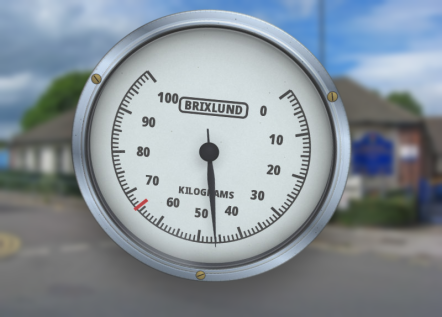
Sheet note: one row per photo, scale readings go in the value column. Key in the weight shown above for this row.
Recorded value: 46 kg
